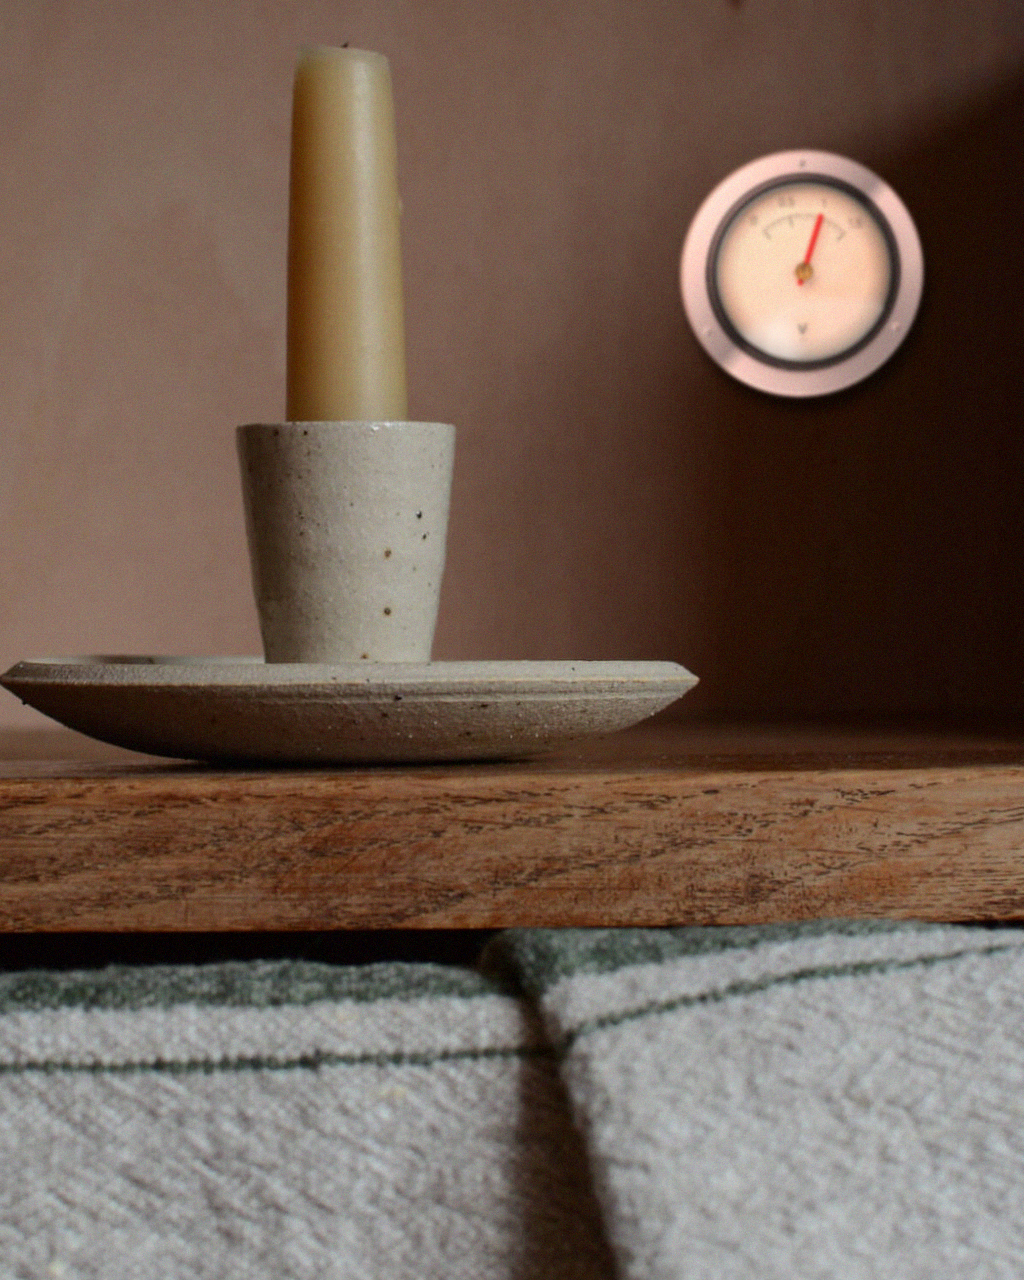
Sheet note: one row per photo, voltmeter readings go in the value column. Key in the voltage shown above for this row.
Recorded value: 1 V
